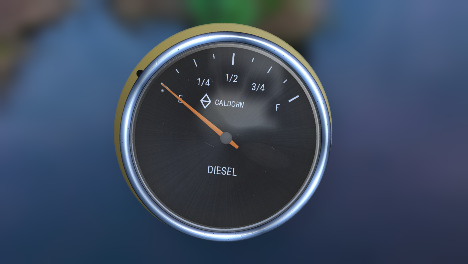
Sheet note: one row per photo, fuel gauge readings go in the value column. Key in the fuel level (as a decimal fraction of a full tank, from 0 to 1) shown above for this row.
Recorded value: 0
